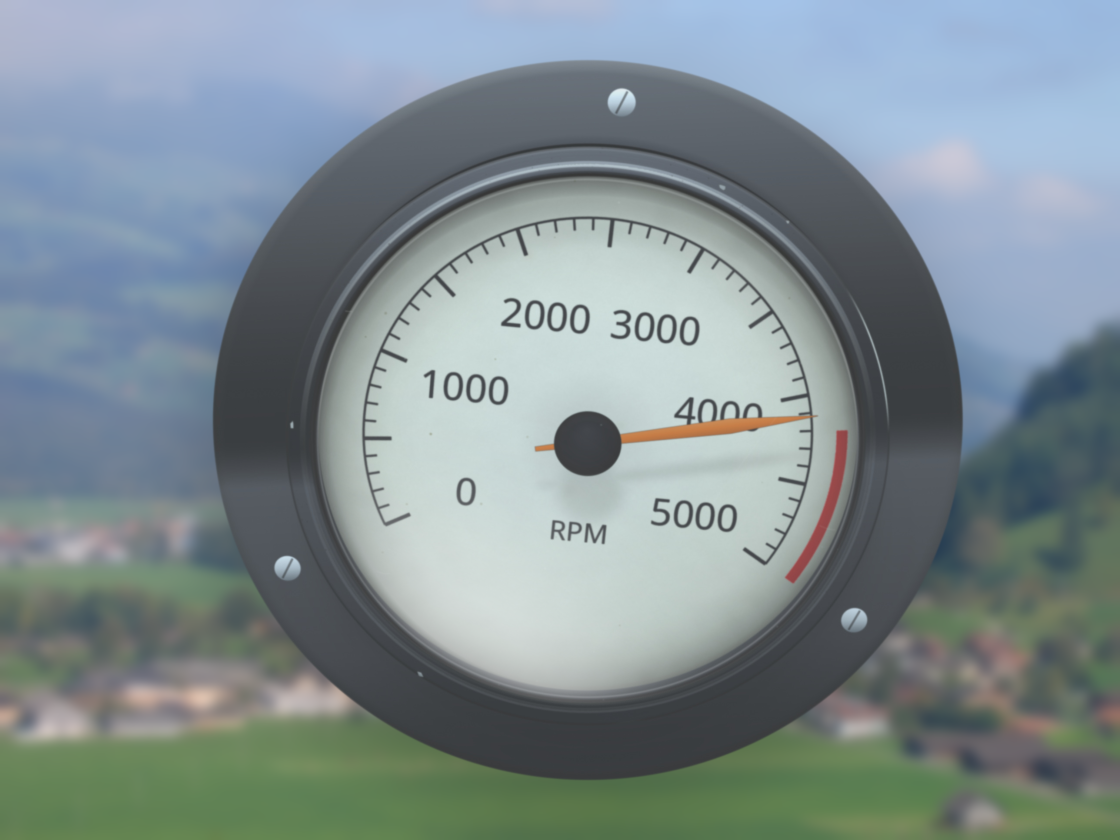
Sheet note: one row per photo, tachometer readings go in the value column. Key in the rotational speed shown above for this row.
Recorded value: 4100 rpm
